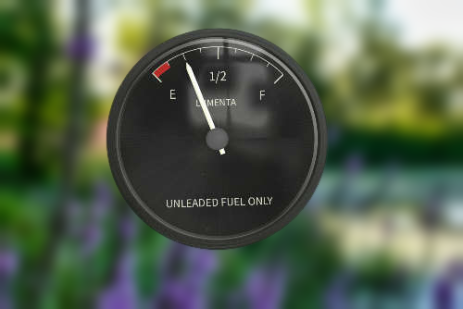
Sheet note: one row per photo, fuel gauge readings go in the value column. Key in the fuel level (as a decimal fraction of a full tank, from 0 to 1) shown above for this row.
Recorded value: 0.25
